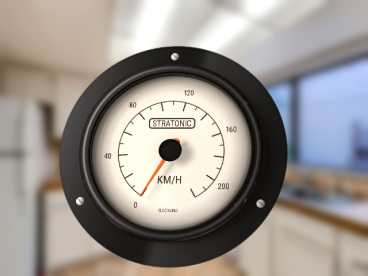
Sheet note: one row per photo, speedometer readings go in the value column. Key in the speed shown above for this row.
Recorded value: 0 km/h
